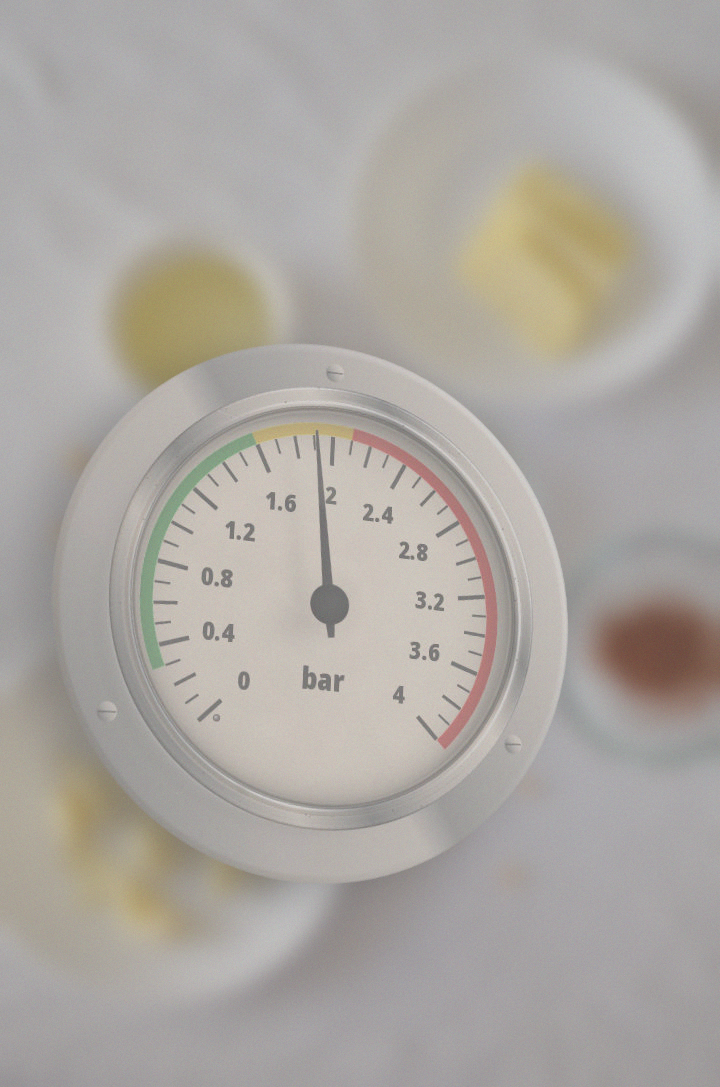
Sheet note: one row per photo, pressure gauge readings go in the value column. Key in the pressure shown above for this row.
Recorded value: 1.9 bar
